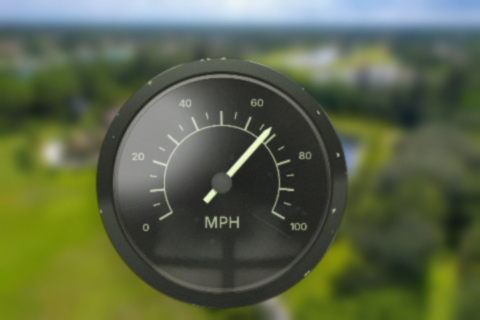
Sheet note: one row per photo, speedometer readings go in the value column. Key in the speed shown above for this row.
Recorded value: 67.5 mph
